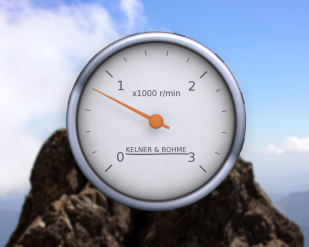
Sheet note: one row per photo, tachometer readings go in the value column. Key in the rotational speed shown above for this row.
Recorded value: 800 rpm
